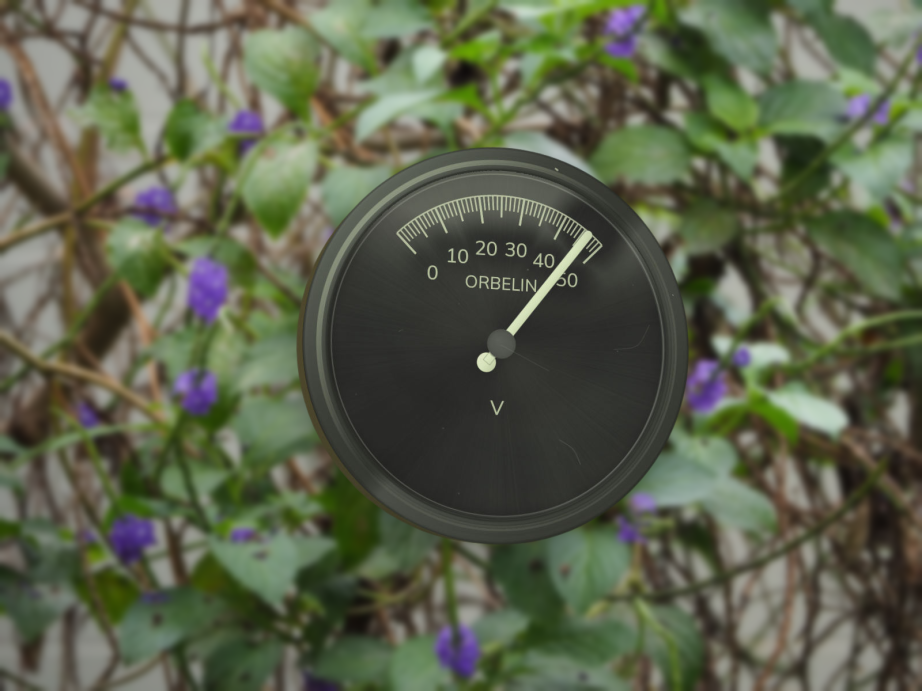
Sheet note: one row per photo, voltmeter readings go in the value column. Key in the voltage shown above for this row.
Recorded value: 46 V
